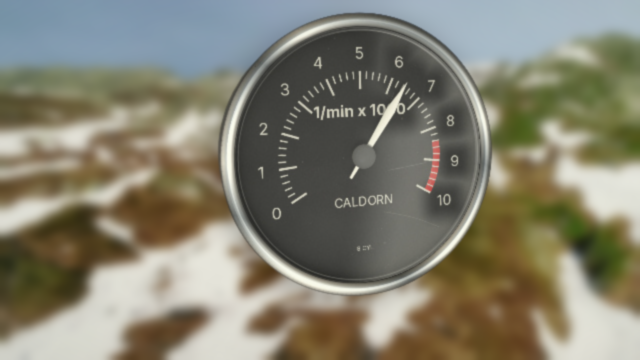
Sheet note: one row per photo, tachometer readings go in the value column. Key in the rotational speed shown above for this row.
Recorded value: 6400 rpm
